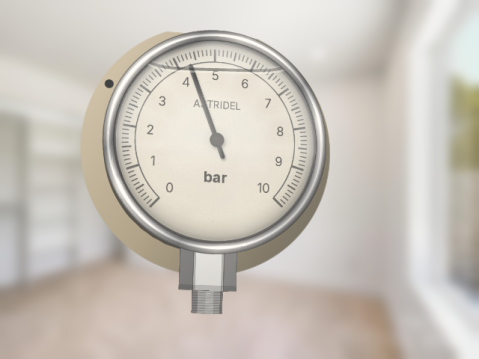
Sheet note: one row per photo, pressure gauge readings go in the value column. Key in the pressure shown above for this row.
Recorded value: 4.3 bar
